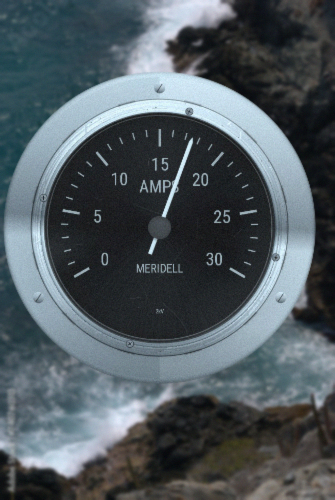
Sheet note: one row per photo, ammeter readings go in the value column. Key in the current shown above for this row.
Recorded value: 17.5 A
